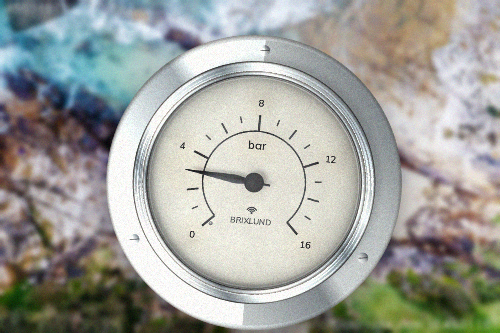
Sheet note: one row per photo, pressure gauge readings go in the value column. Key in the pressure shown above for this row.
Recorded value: 3 bar
